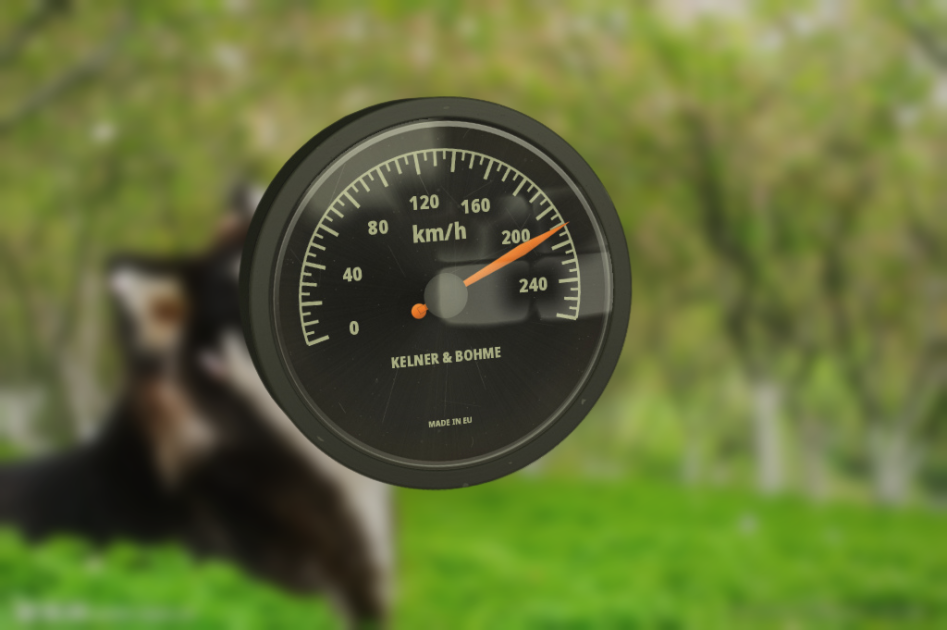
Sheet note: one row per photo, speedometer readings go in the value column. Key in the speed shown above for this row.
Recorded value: 210 km/h
